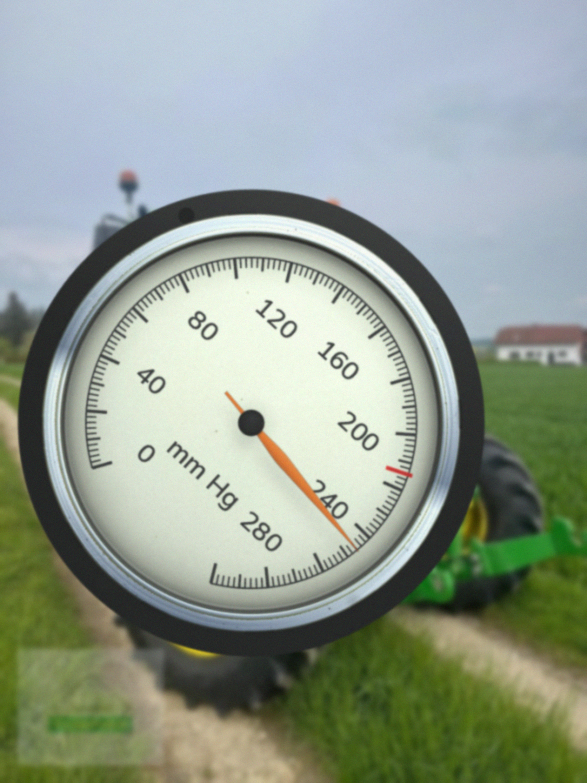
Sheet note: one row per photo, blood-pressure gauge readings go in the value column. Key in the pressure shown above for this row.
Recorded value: 246 mmHg
